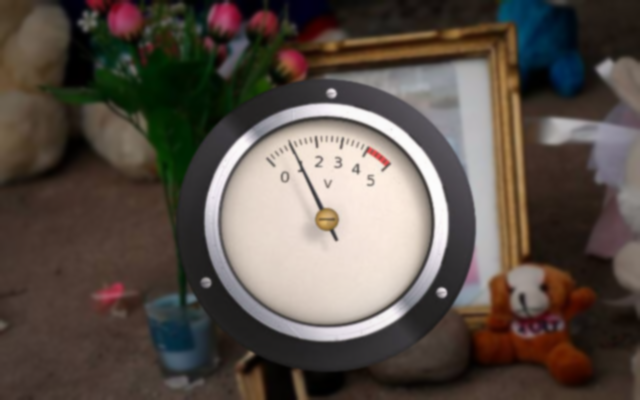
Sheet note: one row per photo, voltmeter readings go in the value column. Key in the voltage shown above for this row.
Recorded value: 1 V
